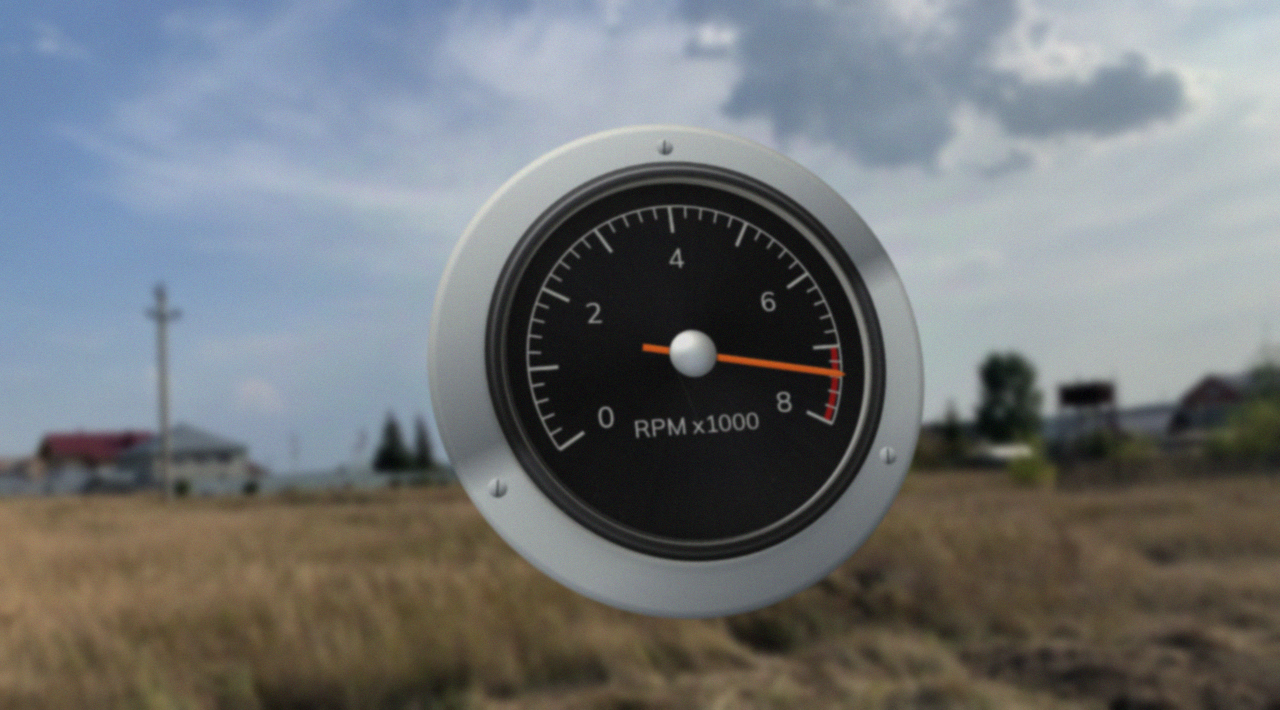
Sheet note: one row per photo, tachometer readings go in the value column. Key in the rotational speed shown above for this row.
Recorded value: 7400 rpm
